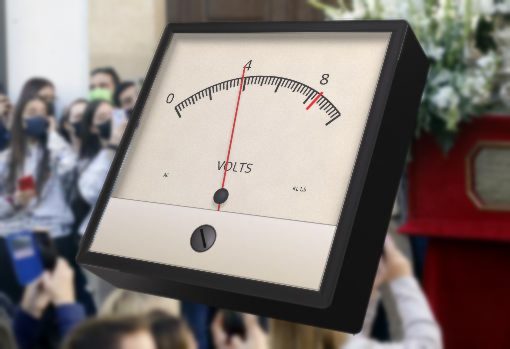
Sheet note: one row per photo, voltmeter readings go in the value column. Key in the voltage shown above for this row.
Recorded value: 4 V
